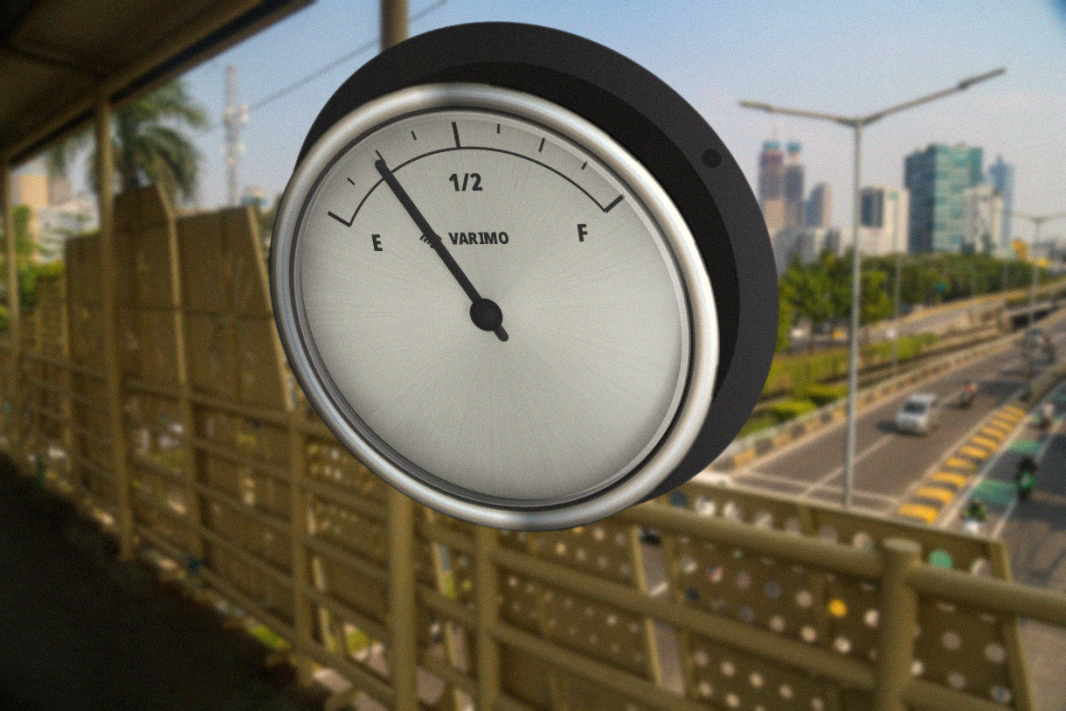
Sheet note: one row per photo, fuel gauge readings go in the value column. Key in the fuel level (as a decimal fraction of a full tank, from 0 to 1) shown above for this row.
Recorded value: 0.25
